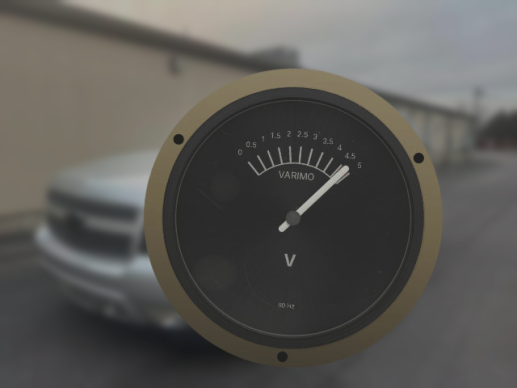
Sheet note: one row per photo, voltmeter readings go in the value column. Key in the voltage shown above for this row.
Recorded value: 4.75 V
